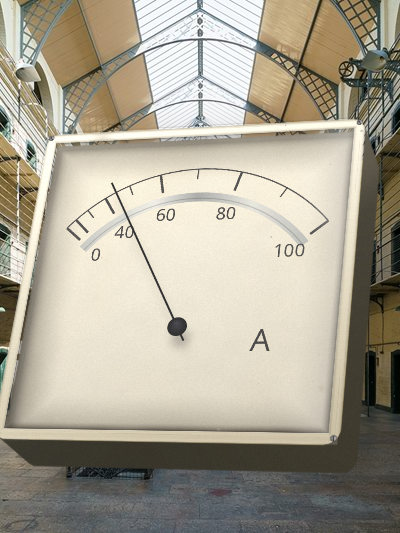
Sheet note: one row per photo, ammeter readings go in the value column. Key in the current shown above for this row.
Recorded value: 45 A
